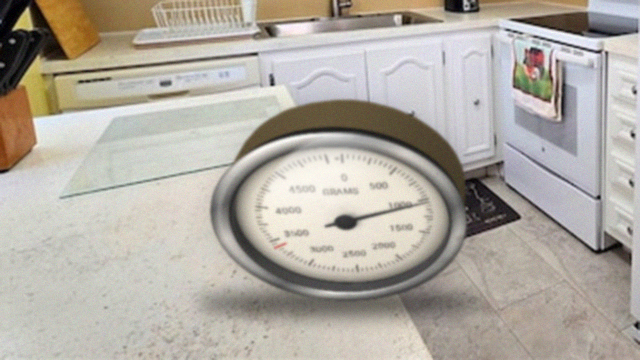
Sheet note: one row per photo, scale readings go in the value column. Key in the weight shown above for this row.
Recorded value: 1000 g
